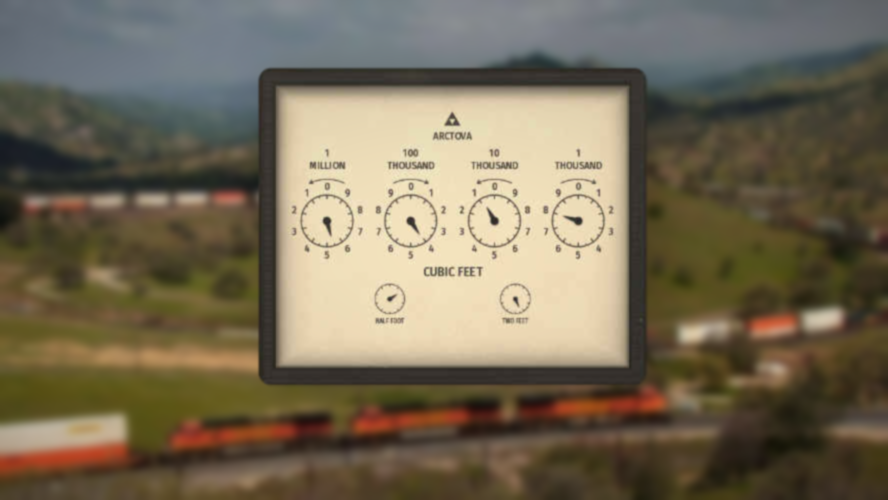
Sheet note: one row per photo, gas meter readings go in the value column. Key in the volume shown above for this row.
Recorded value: 540800 ft³
